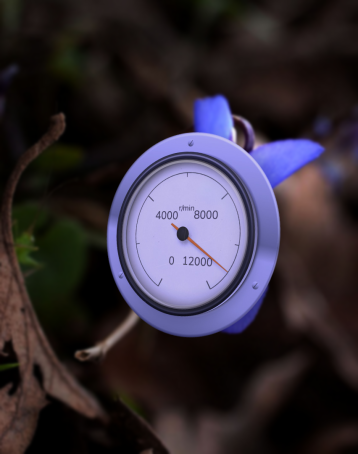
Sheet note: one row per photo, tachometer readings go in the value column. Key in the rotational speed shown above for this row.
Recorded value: 11000 rpm
